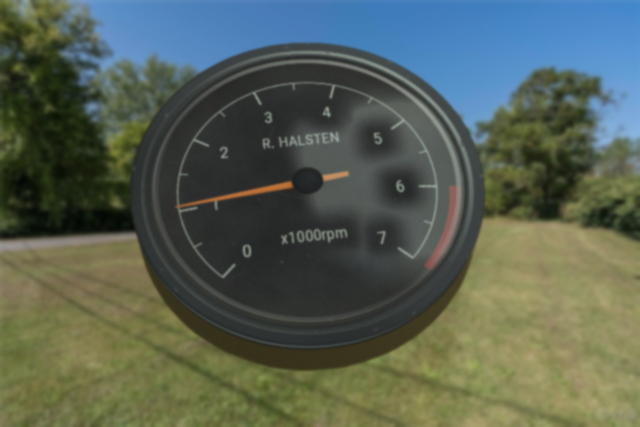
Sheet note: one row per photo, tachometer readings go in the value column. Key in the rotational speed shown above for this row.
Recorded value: 1000 rpm
